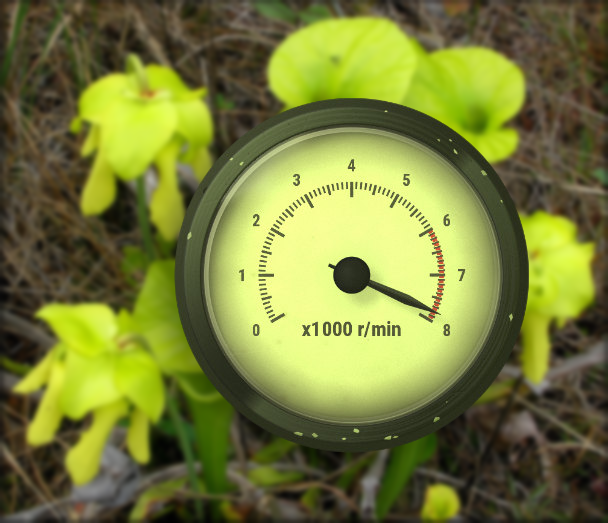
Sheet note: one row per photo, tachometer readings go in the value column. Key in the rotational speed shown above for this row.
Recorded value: 7800 rpm
